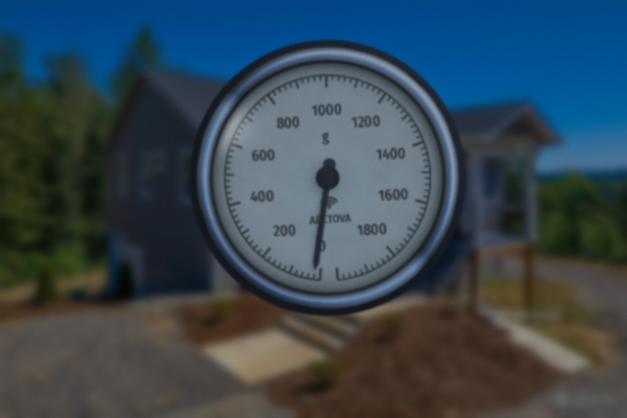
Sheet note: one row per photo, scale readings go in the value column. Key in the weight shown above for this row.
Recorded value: 20 g
